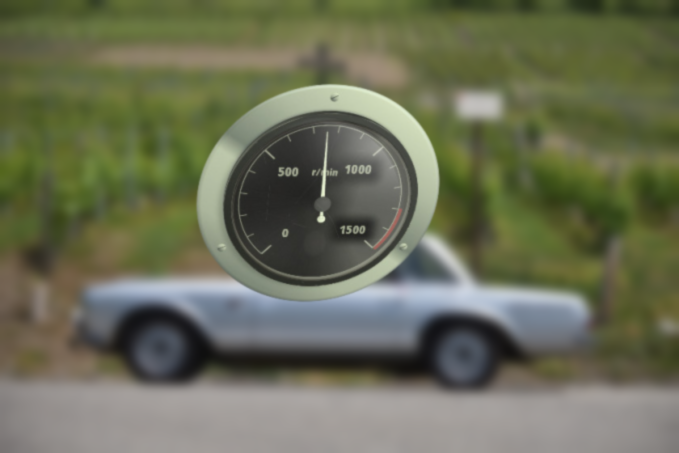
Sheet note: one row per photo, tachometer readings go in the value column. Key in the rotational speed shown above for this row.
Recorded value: 750 rpm
